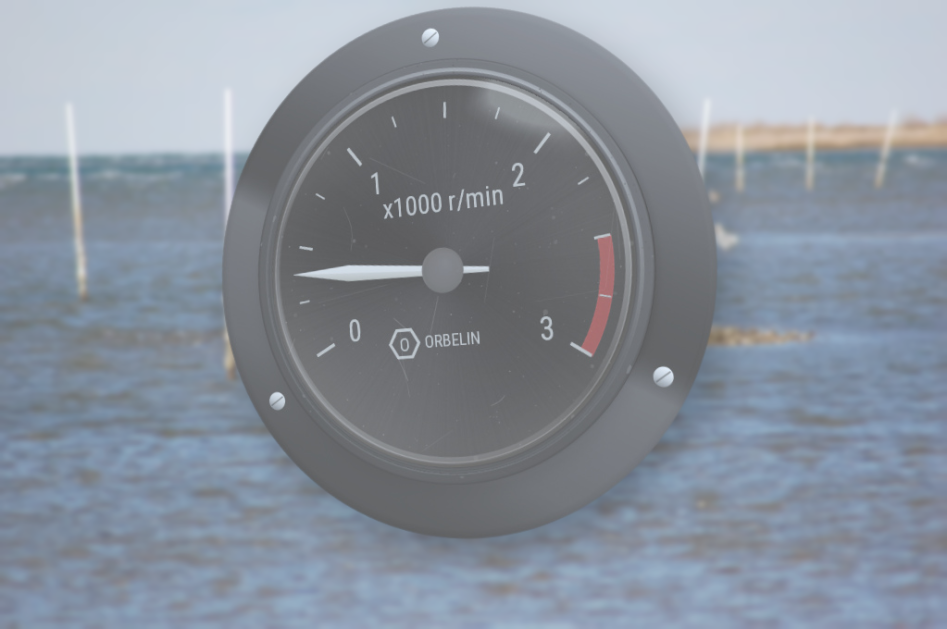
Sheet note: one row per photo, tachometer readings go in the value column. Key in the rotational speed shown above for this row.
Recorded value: 375 rpm
